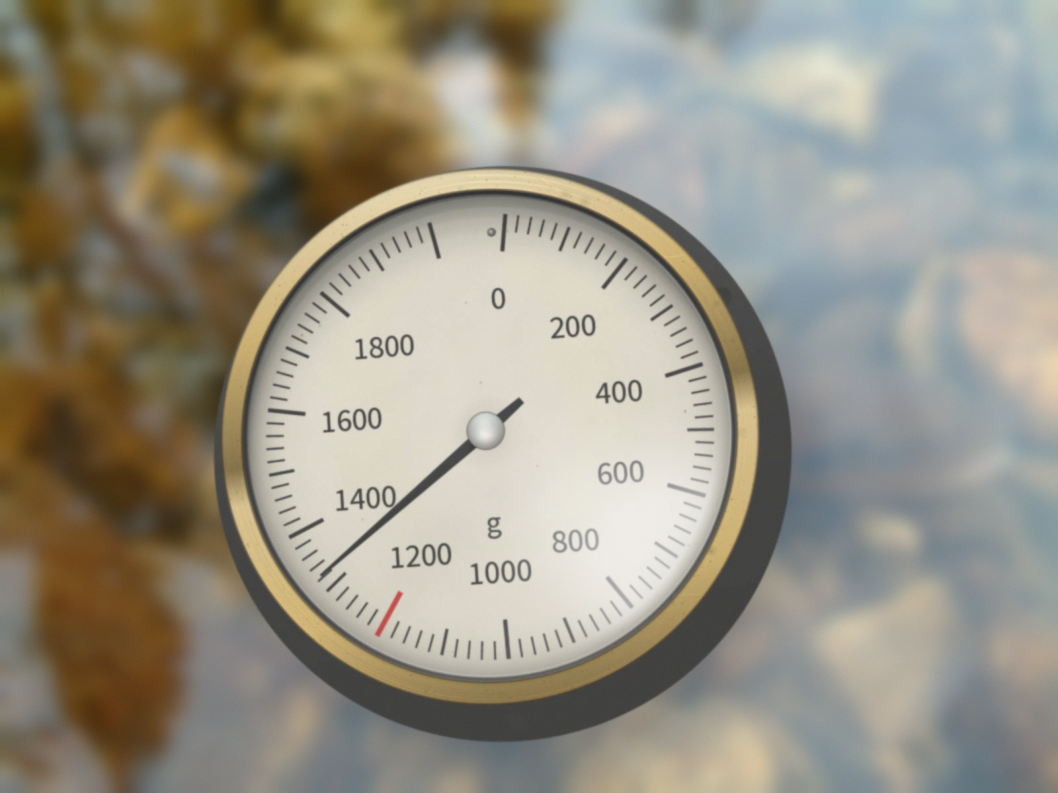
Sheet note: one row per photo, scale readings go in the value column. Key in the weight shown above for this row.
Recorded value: 1320 g
